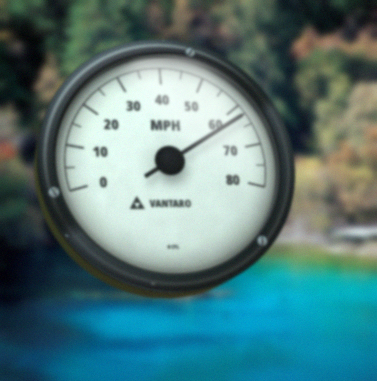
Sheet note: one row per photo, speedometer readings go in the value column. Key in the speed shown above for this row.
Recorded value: 62.5 mph
